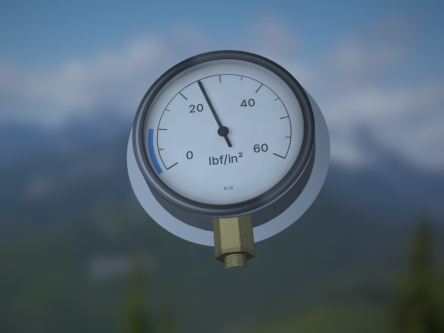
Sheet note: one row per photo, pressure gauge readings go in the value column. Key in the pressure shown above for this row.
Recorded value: 25 psi
